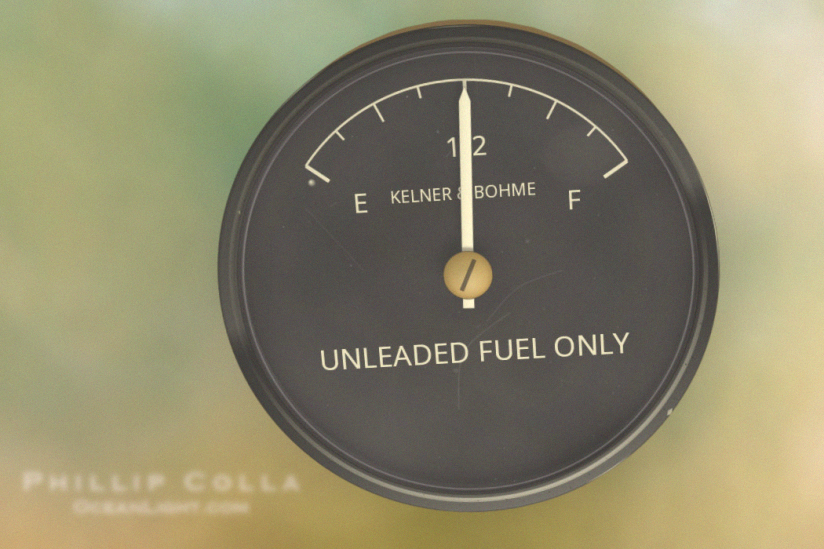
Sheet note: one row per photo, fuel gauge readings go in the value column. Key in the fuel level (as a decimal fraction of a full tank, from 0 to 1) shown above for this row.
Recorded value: 0.5
